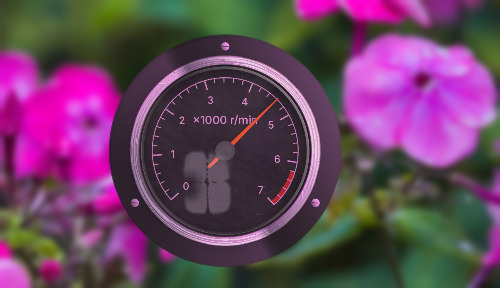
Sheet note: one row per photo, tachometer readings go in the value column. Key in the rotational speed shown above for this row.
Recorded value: 4600 rpm
